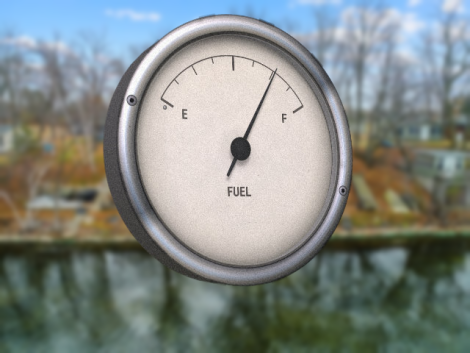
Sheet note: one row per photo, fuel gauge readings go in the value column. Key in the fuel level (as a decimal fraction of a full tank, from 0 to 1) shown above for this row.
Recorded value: 0.75
